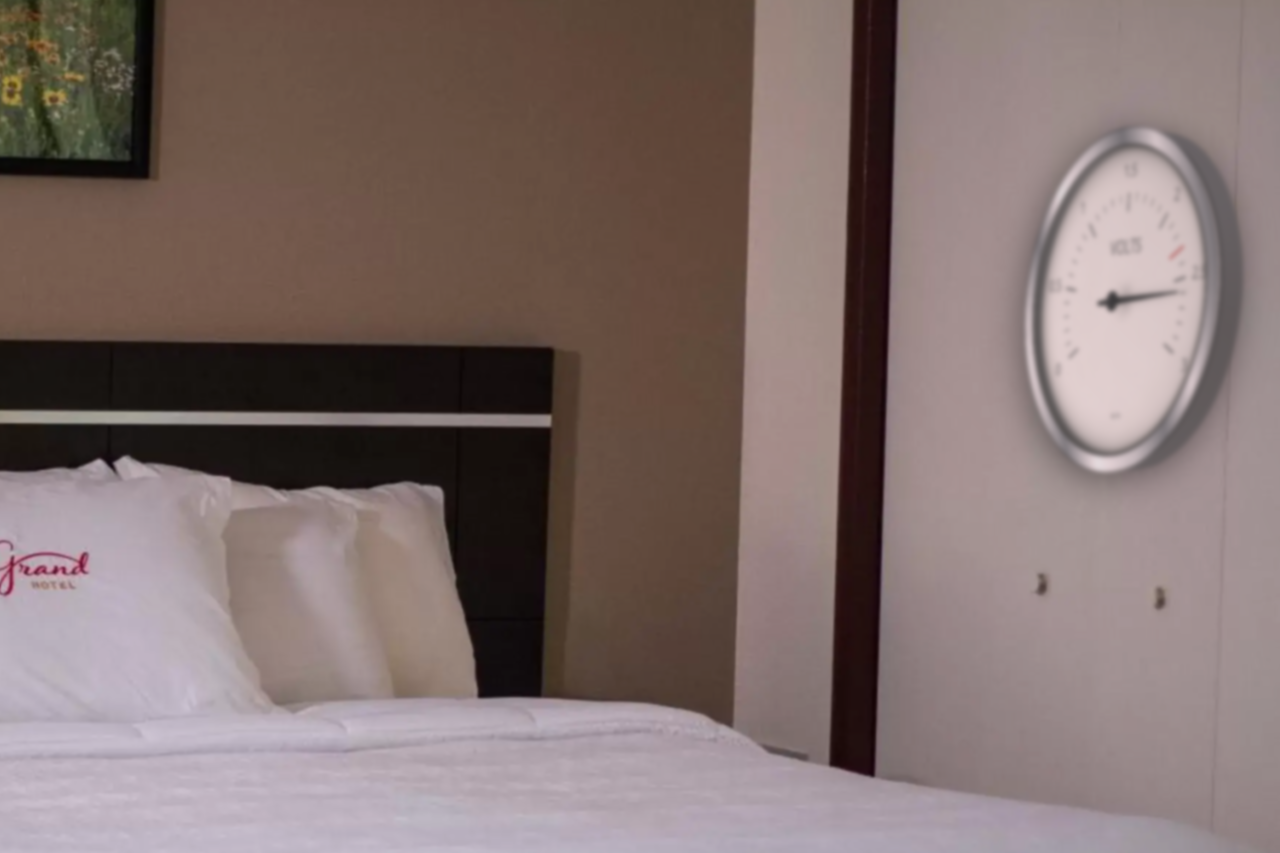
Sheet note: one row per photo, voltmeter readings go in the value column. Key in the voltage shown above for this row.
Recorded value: 2.6 V
